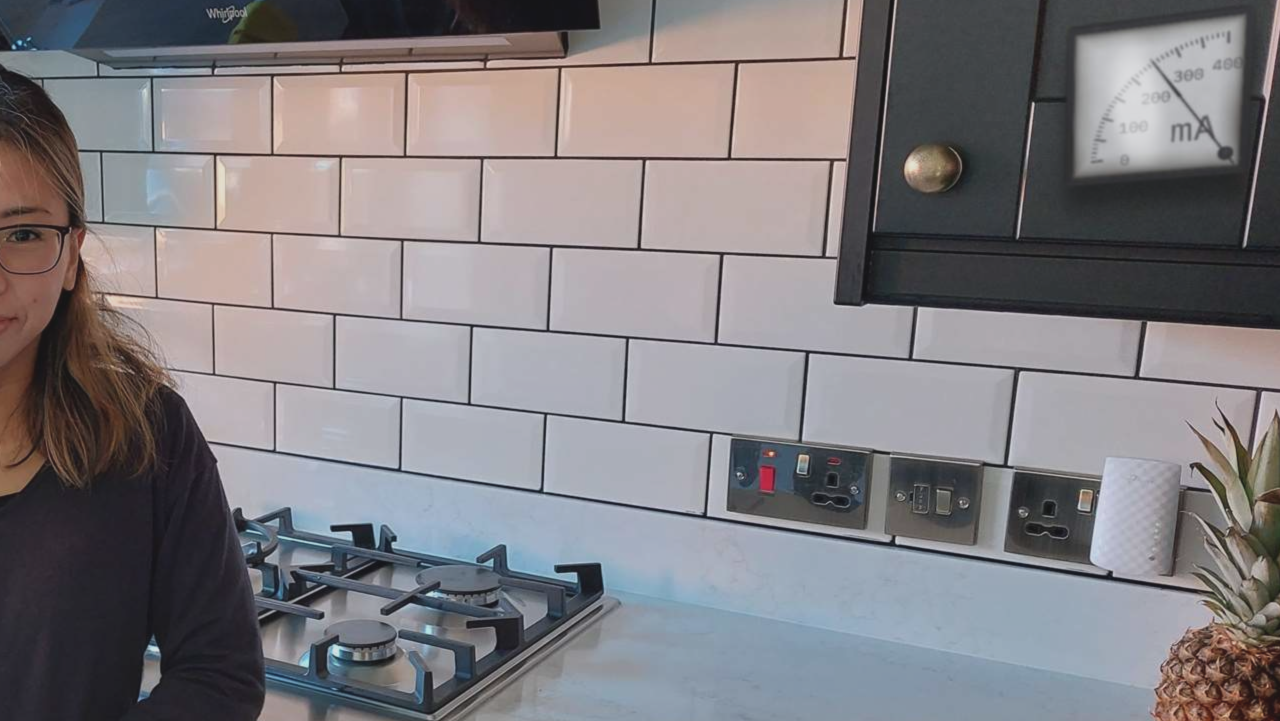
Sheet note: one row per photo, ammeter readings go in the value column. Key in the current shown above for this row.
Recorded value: 250 mA
